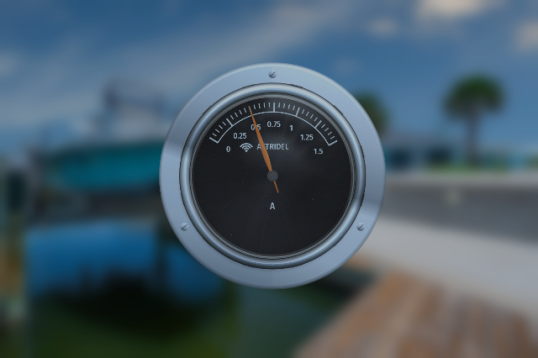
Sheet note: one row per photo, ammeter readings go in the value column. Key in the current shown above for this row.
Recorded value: 0.5 A
